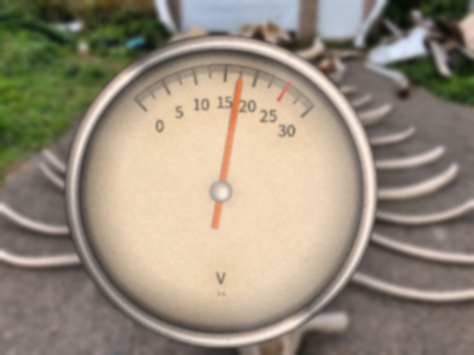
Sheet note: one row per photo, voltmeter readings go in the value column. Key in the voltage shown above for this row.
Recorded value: 17.5 V
